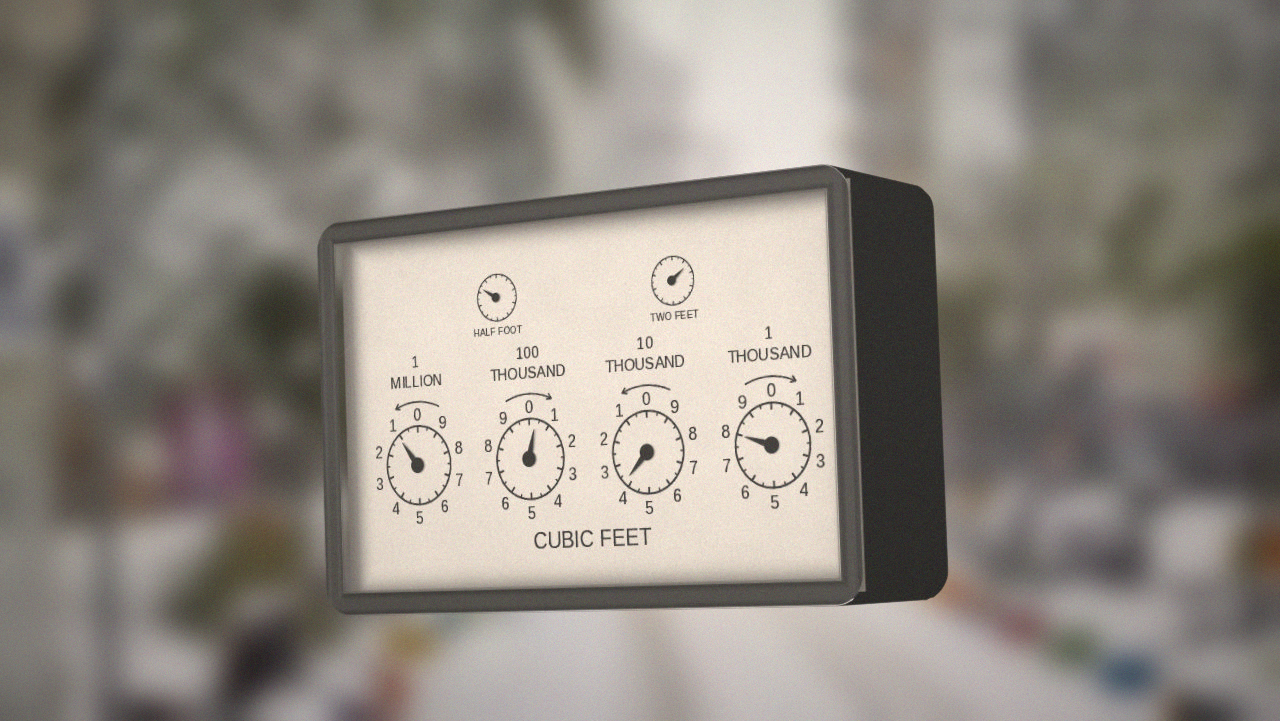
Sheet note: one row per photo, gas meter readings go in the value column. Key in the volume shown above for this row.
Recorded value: 103800 ft³
